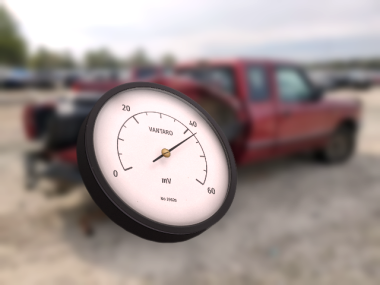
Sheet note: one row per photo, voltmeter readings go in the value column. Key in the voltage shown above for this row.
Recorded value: 42.5 mV
